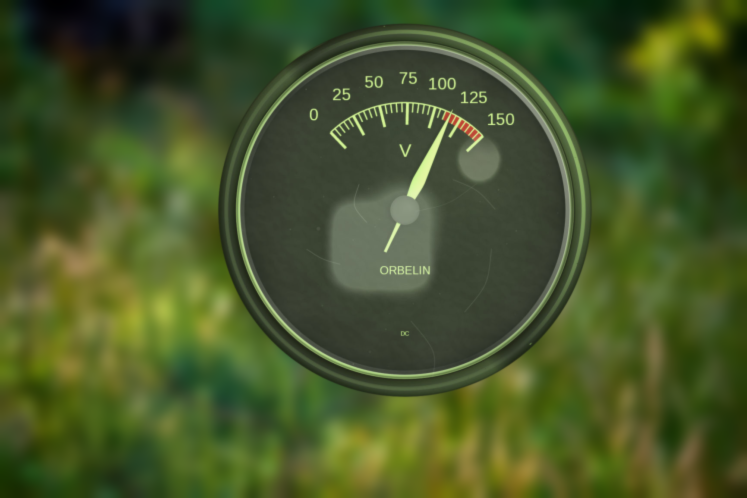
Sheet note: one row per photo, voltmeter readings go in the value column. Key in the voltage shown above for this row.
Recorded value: 115 V
